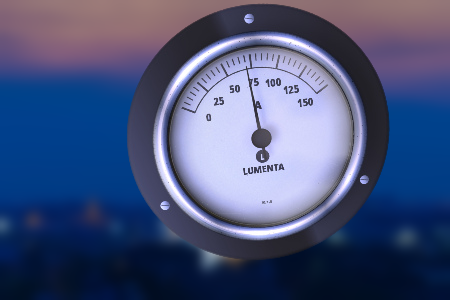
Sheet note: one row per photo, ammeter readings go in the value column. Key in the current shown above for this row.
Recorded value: 70 A
